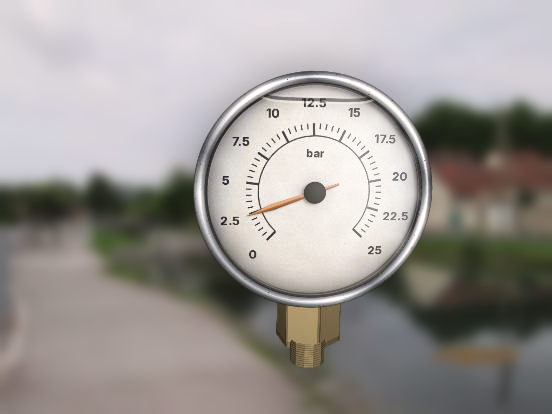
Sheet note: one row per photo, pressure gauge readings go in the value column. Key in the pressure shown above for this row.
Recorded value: 2.5 bar
